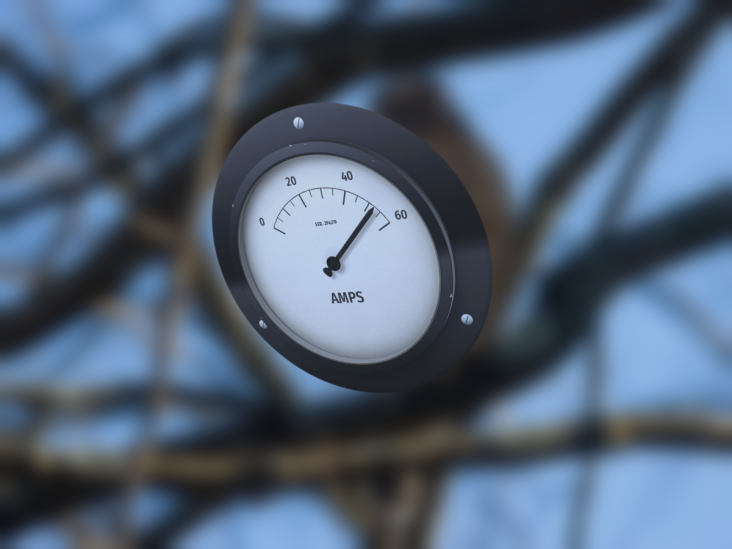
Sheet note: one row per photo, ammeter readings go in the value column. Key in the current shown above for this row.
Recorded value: 52.5 A
